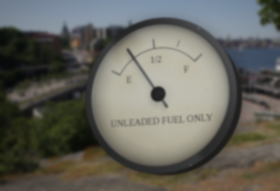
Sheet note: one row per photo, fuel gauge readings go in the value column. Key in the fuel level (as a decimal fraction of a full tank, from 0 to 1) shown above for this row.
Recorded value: 0.25
